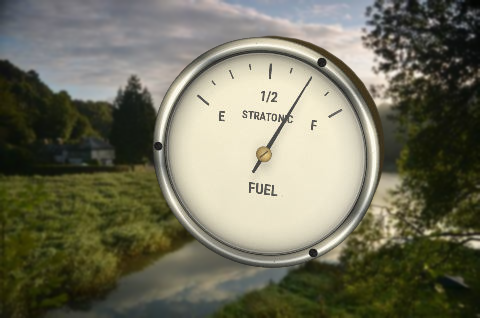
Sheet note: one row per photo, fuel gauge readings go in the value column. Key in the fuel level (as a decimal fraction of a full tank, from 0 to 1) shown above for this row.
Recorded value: 0.75
